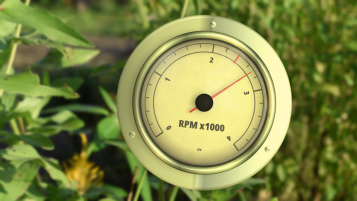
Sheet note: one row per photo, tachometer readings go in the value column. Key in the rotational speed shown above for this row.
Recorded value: 2700 rpm
